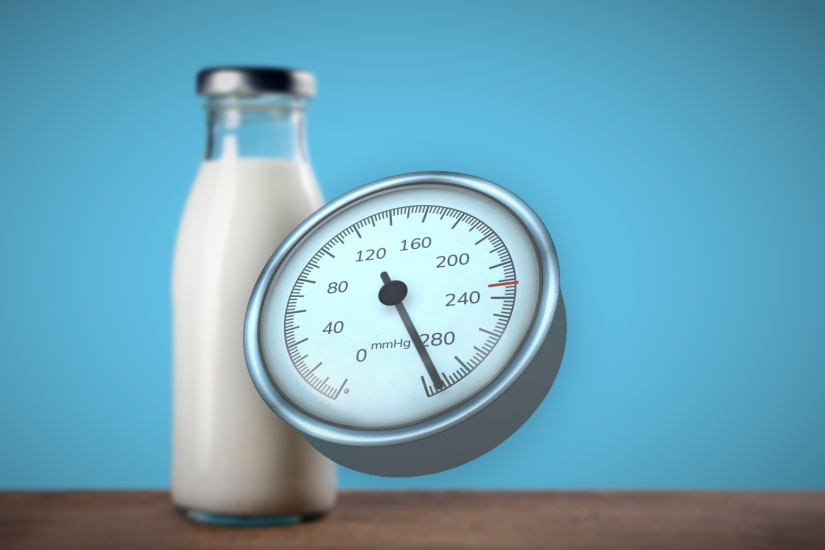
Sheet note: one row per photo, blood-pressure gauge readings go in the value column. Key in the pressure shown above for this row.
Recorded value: 294 mmHg
